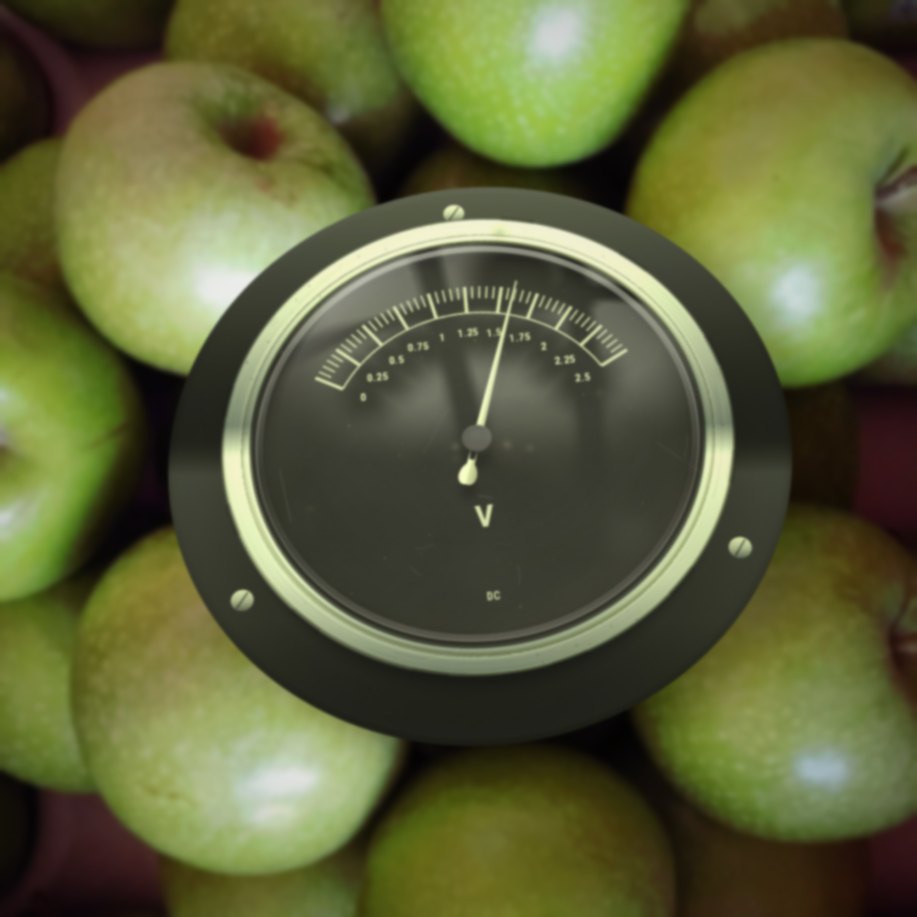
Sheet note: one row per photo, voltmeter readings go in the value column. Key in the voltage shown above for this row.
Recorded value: 1.6 V
